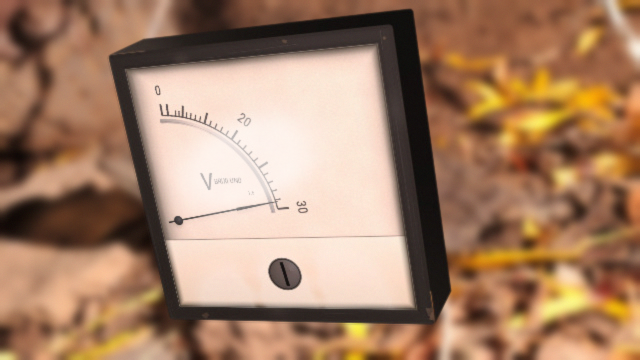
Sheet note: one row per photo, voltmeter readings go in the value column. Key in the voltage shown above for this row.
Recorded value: 29 V
